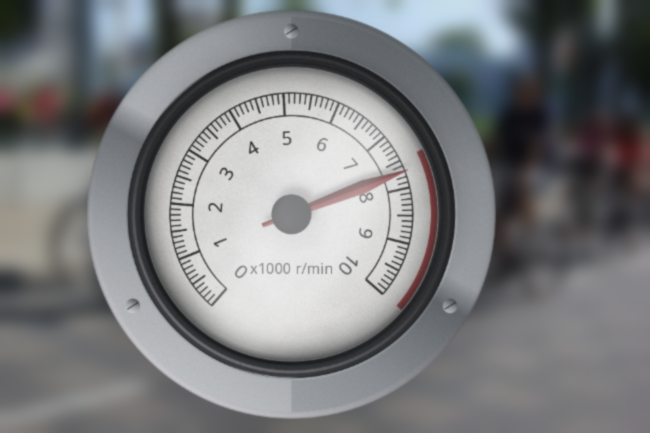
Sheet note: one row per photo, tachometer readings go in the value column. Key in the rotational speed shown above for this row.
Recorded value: 7700 rpm
